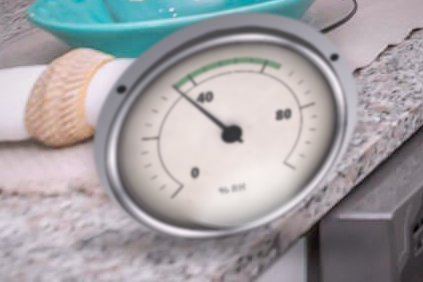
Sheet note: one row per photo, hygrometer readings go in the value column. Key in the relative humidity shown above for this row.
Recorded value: 36 %
